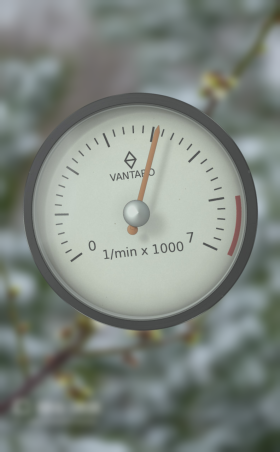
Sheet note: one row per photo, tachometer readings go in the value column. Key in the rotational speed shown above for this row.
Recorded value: 4100 rpm
